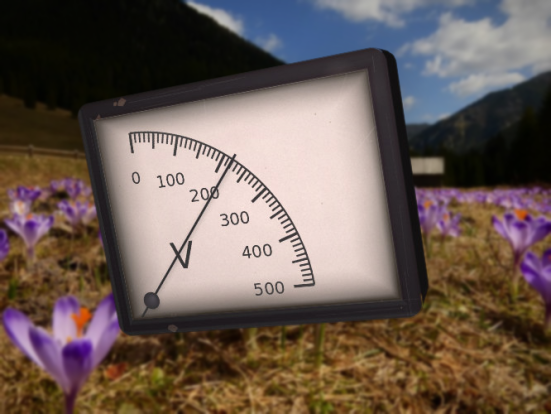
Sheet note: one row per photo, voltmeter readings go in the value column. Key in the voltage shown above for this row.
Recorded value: 220 V
